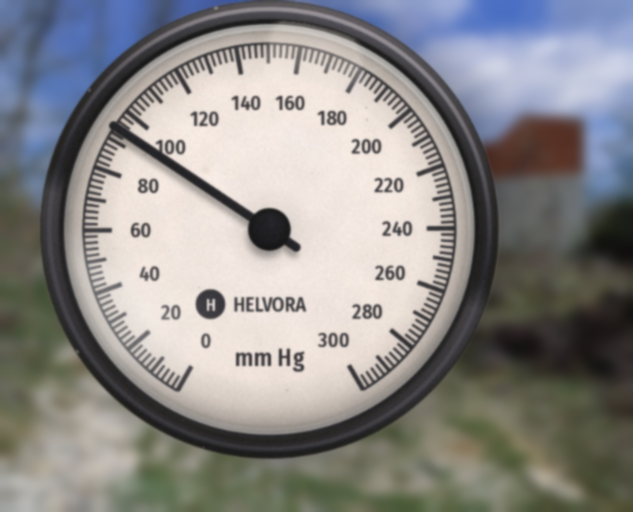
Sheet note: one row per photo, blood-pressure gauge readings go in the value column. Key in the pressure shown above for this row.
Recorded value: 94 mmHg
